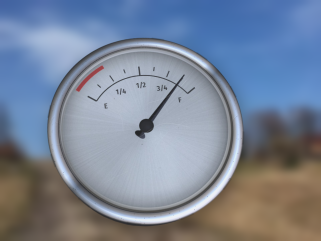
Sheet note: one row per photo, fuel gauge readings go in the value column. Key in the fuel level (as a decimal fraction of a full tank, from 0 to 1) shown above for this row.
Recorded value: 0.875
